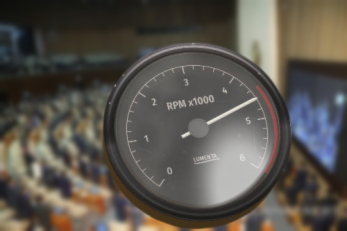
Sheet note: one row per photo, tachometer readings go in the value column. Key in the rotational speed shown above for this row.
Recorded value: 4600 rpm
